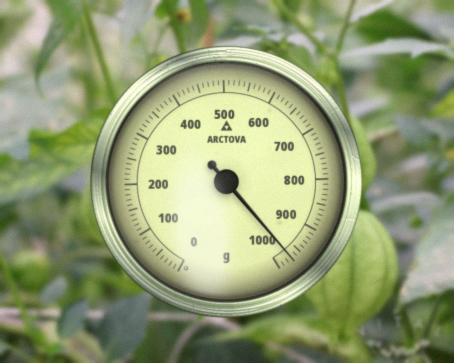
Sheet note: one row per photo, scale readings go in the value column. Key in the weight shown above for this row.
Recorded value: 970 g
